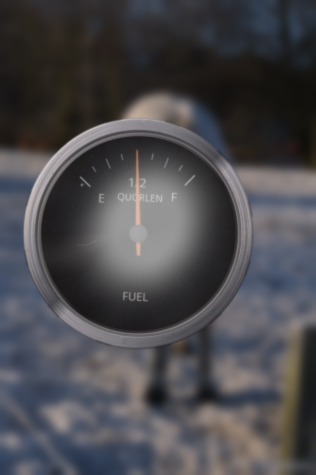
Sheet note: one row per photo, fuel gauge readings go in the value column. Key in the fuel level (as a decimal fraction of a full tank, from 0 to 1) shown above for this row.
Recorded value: 0.5
